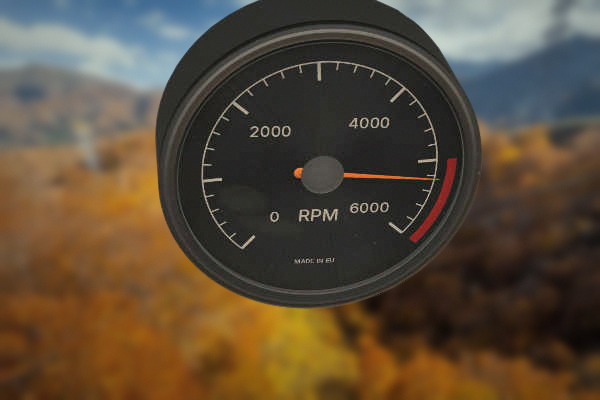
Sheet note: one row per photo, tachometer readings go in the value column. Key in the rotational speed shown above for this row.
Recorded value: 5200 rpm
